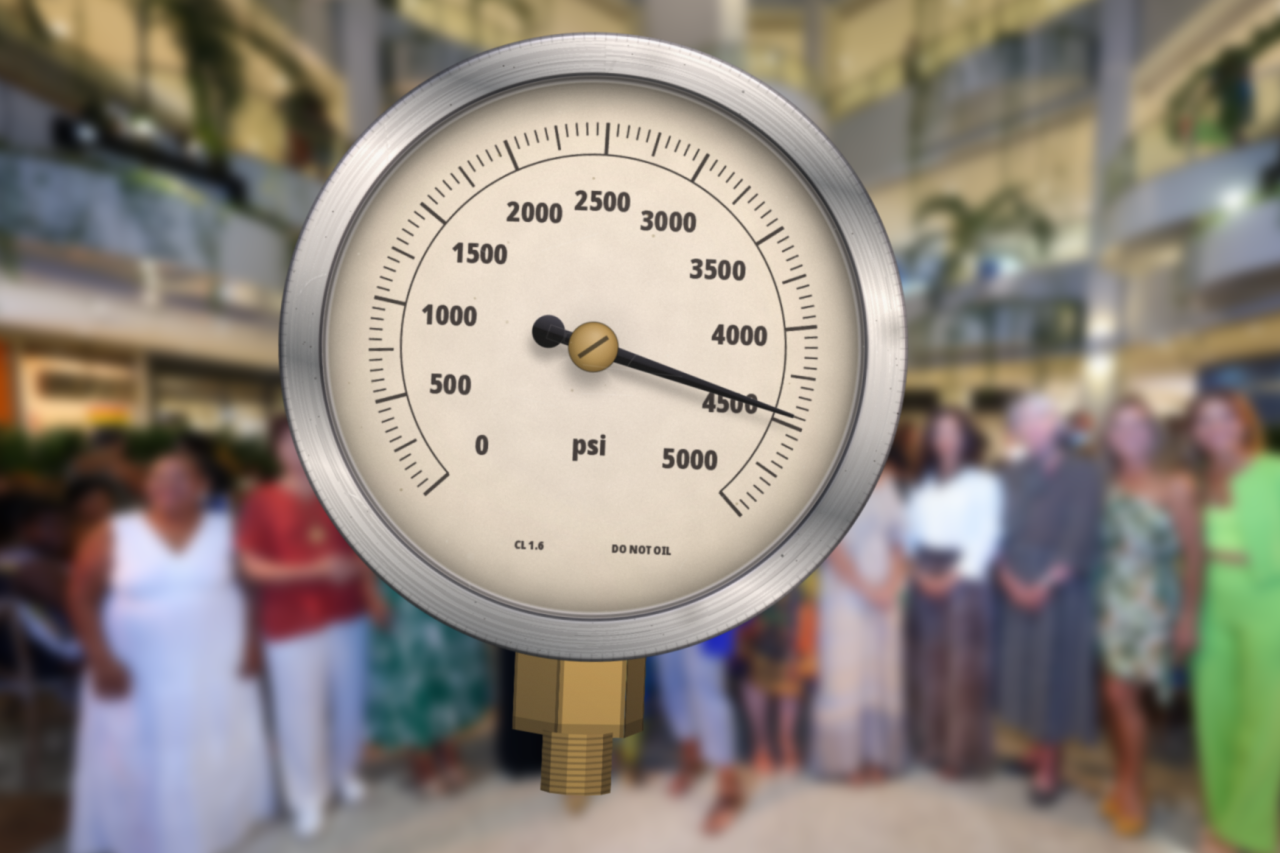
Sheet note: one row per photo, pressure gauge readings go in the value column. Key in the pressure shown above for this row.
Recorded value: 4450 psi
